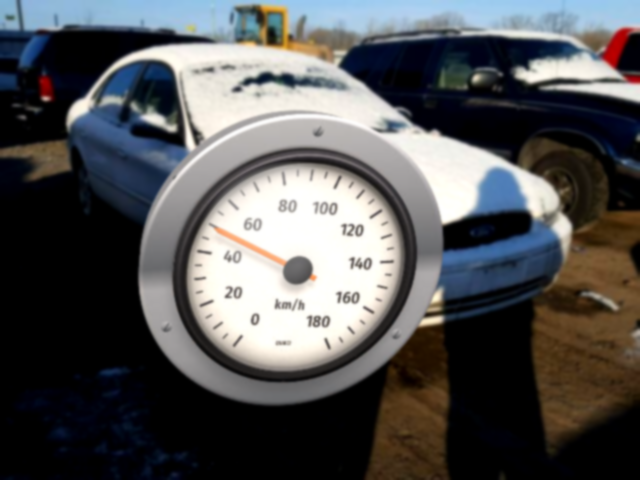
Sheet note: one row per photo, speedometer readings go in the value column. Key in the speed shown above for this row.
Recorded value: 50 km/h
